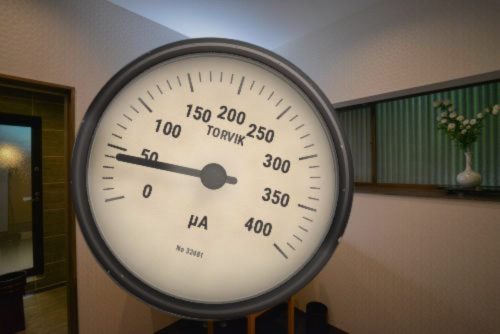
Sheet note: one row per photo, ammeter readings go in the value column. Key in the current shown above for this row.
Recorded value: 40 µA
